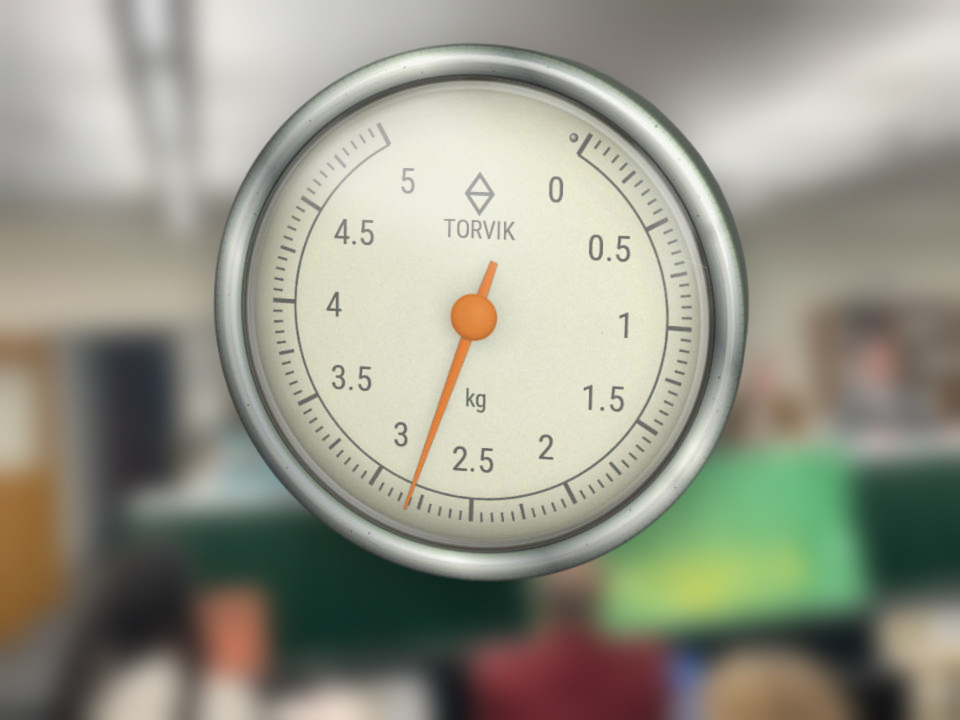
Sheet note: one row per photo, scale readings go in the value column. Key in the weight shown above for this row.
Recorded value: 2.8 kg
